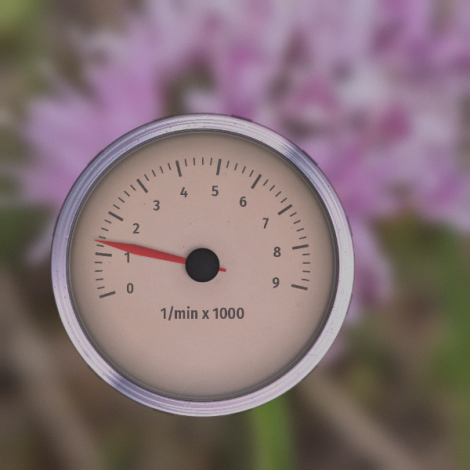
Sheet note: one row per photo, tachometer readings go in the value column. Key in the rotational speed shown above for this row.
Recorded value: 1300 rpm
